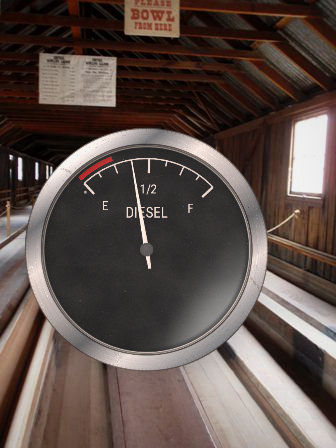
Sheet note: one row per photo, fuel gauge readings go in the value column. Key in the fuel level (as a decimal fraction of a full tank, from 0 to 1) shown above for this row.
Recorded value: 0.375
